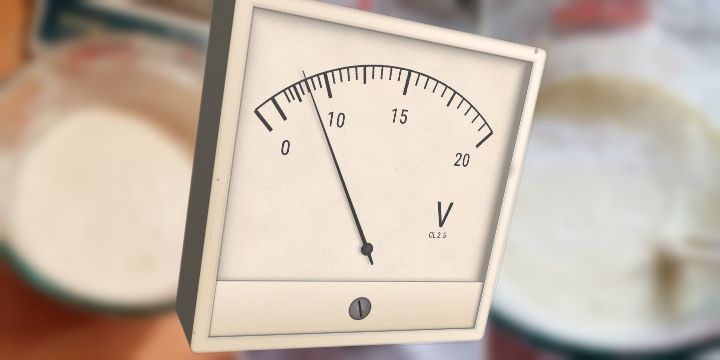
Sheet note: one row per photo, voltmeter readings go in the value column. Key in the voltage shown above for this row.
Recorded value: 8.5 V
